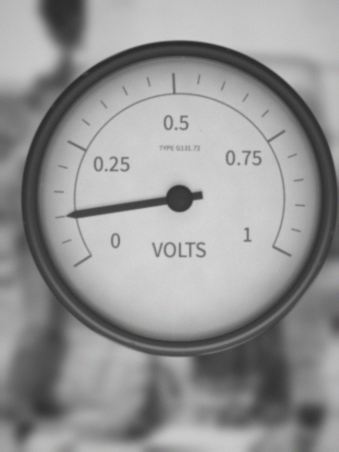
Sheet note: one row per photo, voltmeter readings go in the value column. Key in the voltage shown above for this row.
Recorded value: 0.1 V
